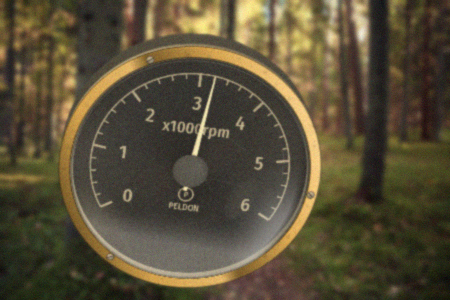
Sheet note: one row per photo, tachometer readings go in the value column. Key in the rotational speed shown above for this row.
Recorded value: 3200 rpm
